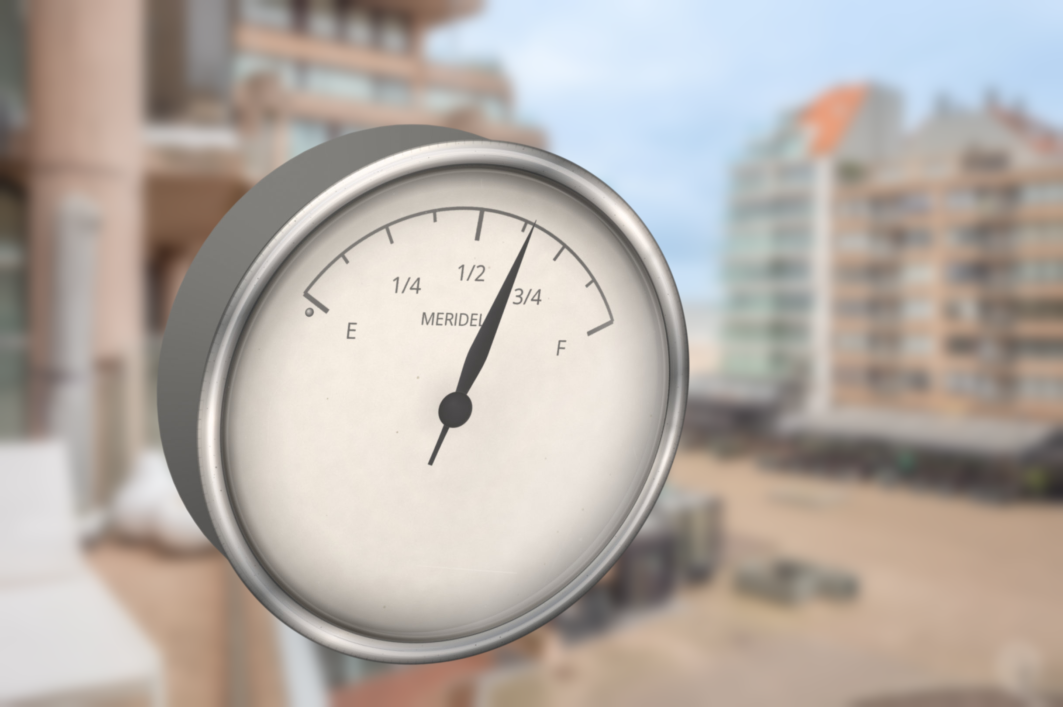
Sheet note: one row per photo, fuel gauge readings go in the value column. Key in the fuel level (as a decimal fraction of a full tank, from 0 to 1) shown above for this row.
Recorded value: 0.625
